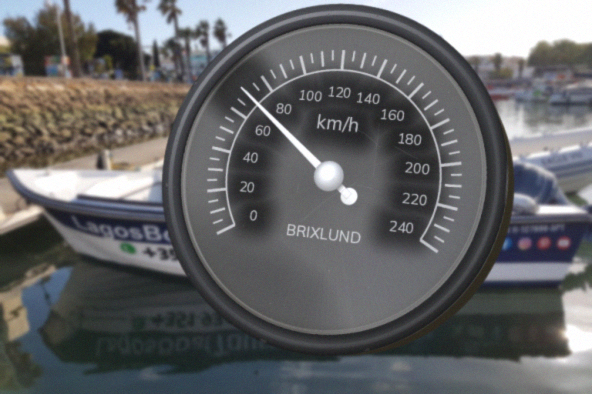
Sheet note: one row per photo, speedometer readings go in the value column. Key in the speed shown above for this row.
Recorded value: 70 km/h
